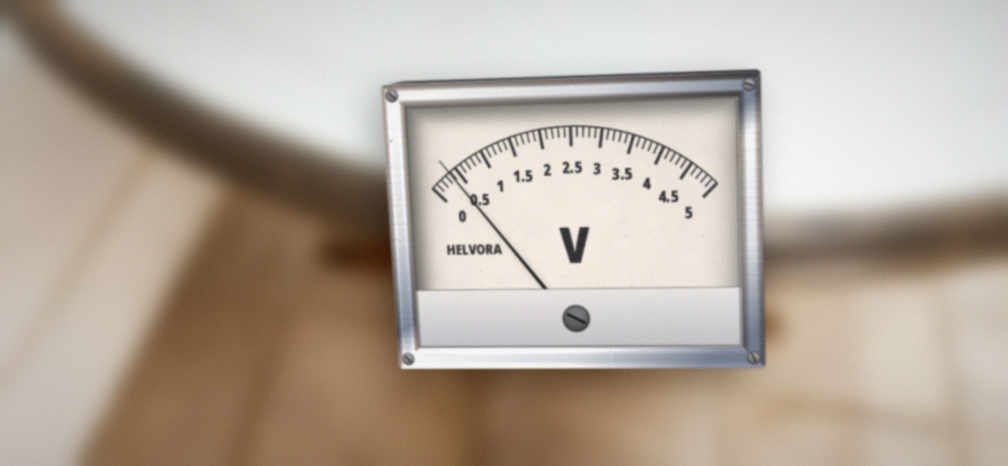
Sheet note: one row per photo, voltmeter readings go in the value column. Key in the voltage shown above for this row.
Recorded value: 0.4 V
